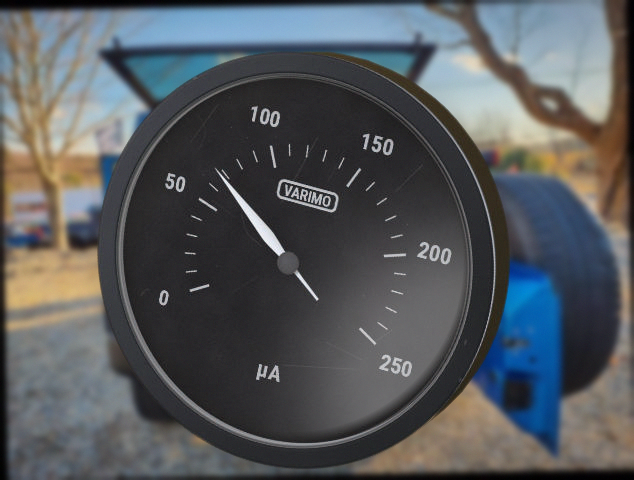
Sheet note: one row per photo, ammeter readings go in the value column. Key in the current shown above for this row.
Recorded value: 70 µA
